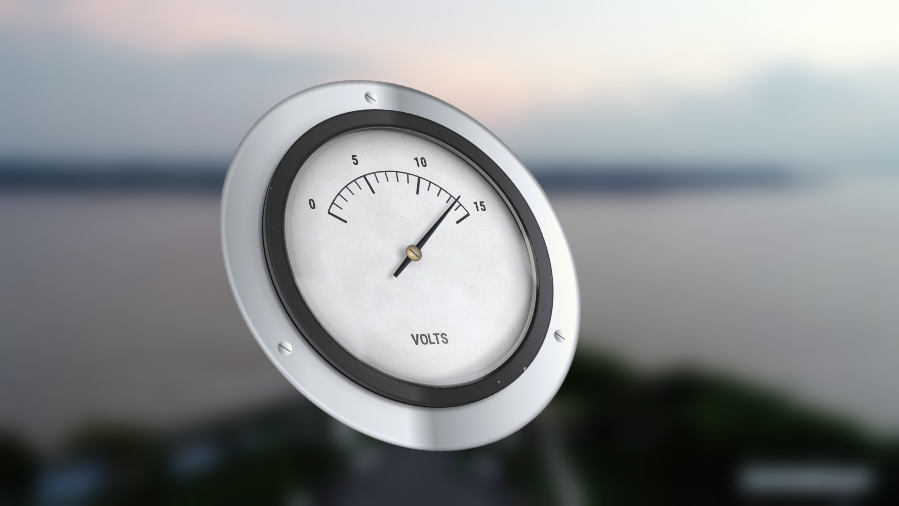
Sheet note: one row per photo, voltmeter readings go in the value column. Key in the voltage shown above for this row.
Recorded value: 13.5 V
